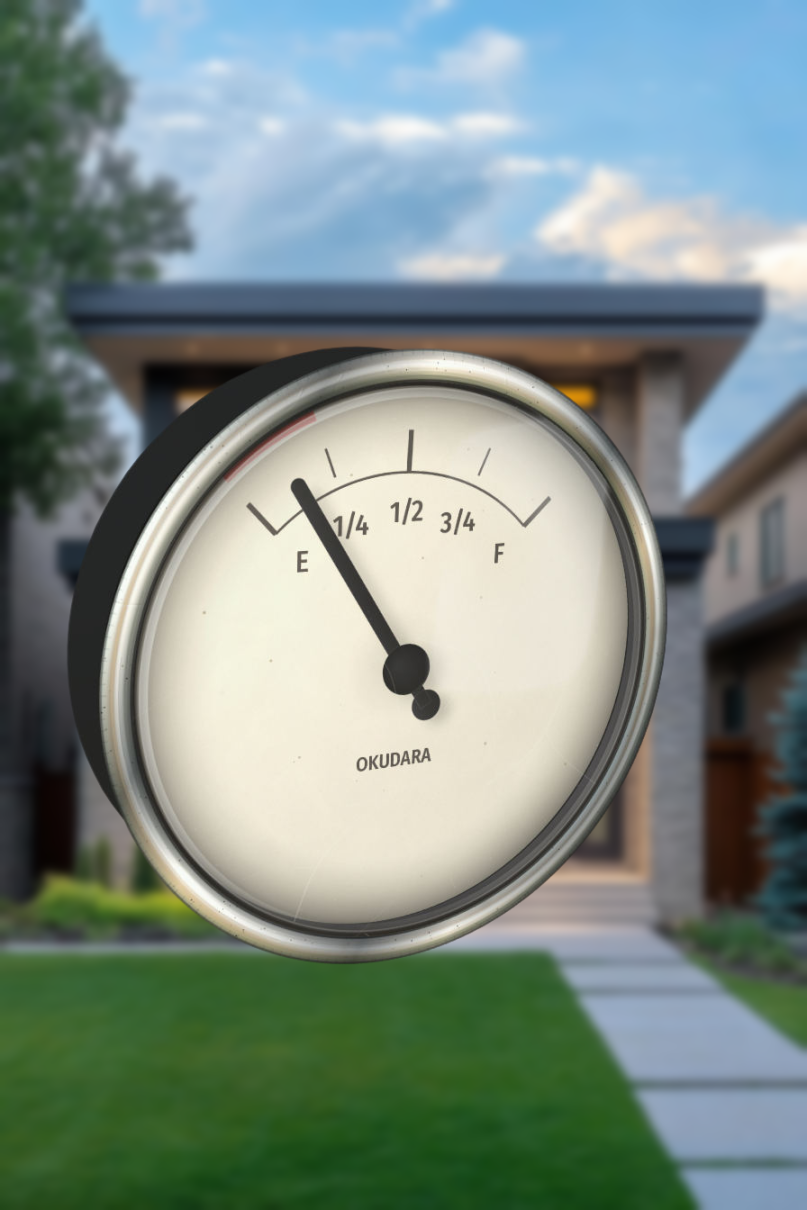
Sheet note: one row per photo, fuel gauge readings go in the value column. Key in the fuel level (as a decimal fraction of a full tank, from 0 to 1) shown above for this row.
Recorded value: 0.125
